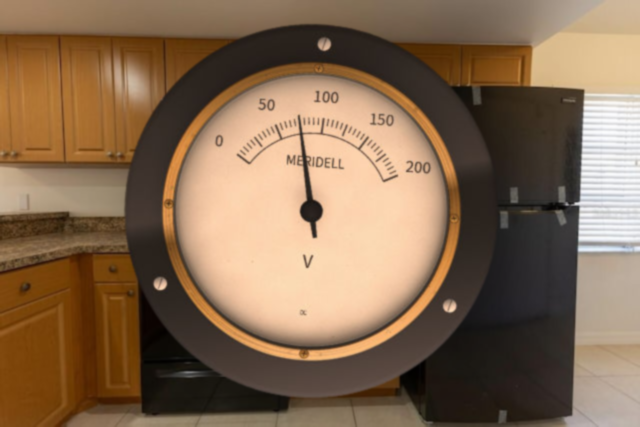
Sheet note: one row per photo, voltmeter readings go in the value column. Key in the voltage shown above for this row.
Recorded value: 75 V
